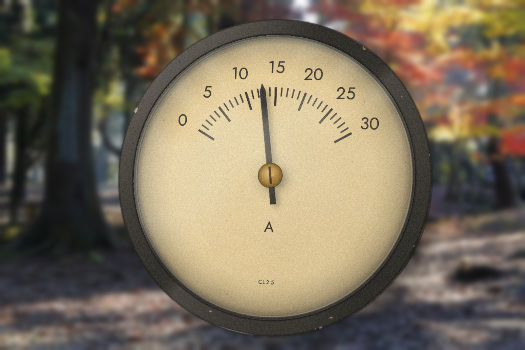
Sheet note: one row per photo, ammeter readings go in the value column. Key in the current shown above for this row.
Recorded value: 13 A
